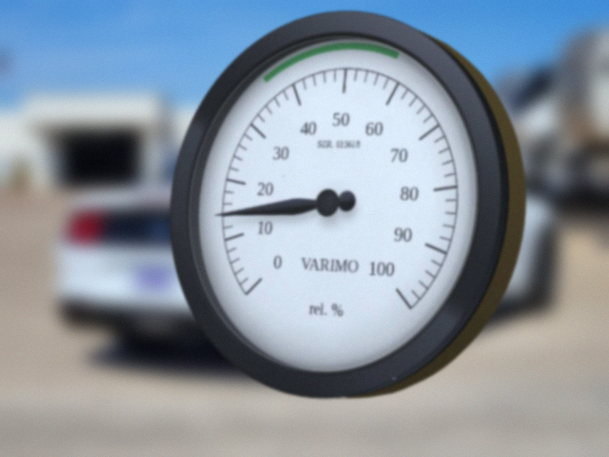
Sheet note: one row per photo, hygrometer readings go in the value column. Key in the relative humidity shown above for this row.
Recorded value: 14 %
